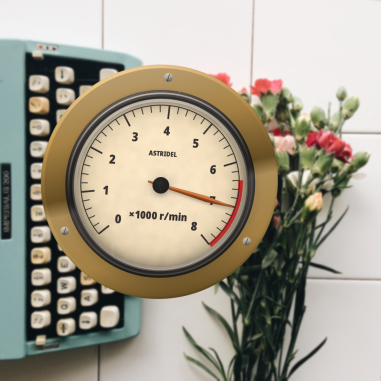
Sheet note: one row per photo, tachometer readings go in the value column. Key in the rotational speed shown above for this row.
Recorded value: 7000 rpm
